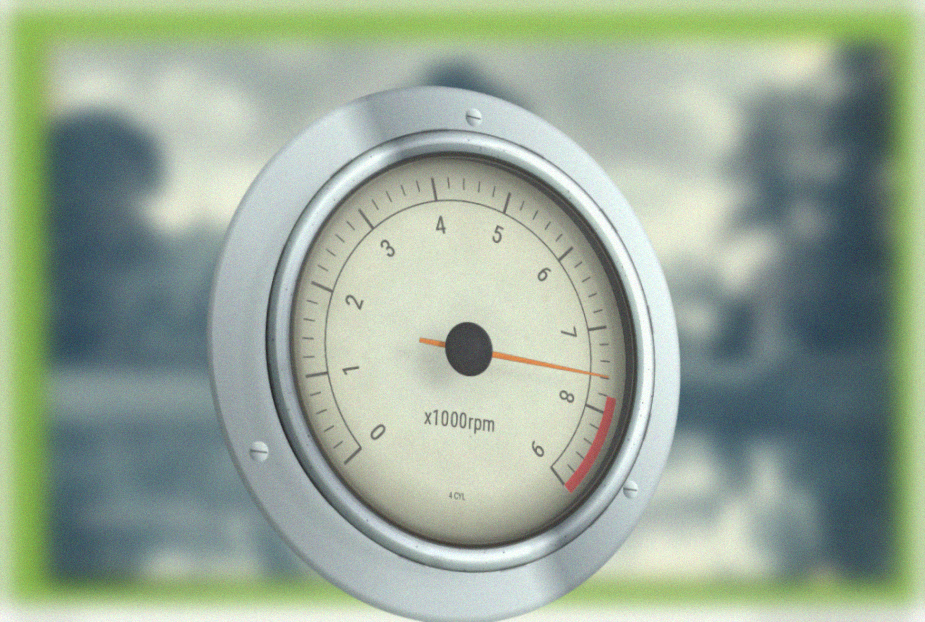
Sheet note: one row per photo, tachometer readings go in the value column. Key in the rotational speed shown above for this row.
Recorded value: 7600 rpm
